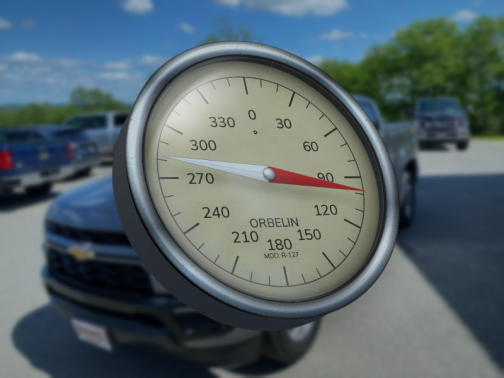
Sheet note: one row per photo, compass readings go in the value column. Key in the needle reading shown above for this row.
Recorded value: 100 °
